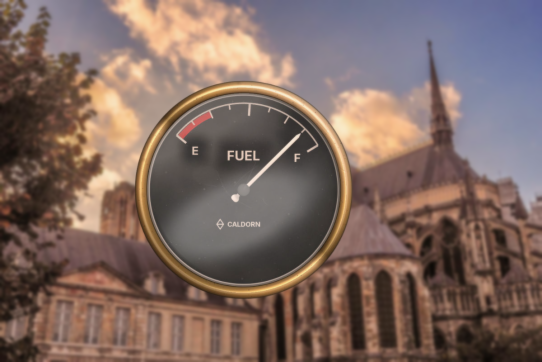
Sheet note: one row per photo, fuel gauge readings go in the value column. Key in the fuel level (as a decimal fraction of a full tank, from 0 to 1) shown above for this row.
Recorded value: 0.875
